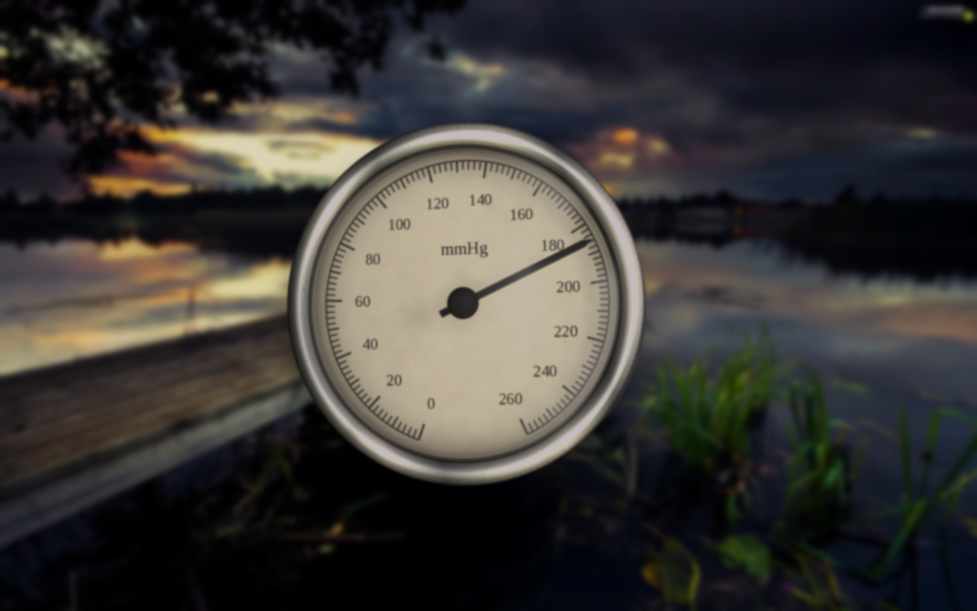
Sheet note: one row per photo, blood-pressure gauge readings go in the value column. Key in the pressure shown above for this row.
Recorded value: 186 mmHg
